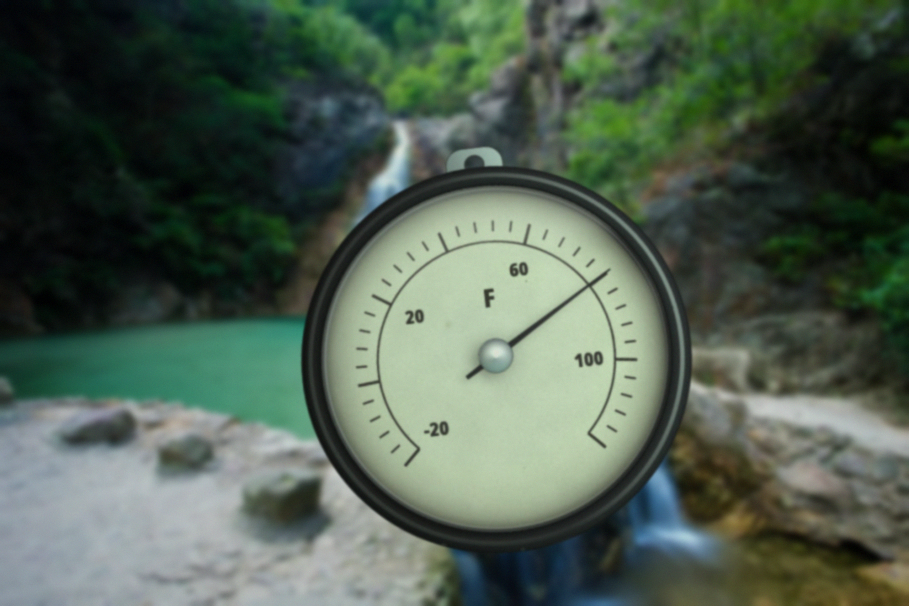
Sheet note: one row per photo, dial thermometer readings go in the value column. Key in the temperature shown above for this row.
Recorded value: 80 °F
